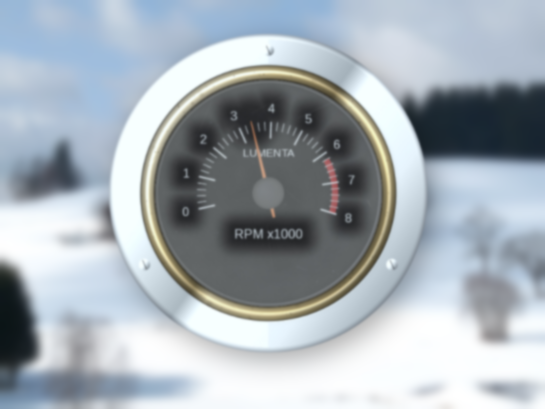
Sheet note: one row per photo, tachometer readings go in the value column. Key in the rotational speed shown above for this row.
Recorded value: 3400 rpm
